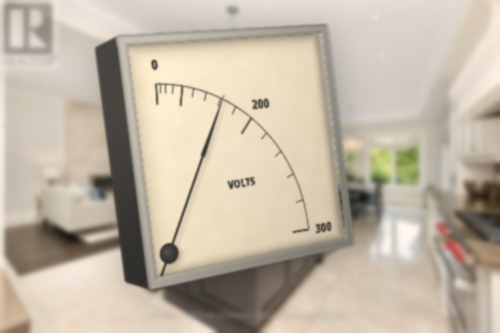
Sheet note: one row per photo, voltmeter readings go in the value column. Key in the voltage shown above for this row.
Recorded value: 160 V
